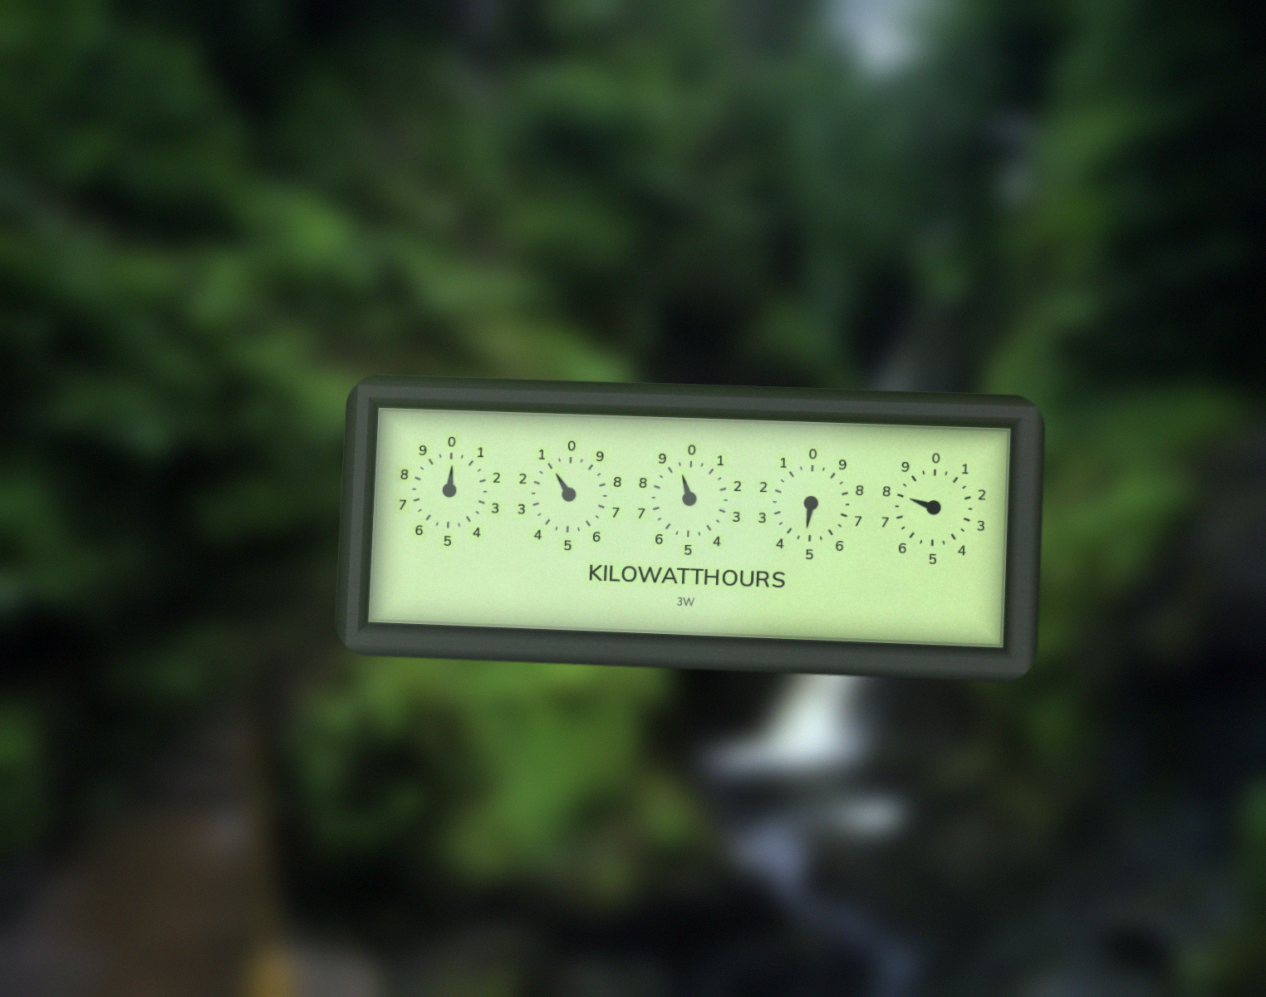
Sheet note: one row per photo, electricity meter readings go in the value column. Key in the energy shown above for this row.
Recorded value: 948 kWh
